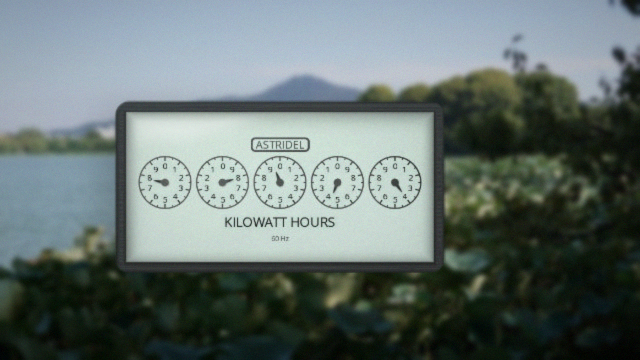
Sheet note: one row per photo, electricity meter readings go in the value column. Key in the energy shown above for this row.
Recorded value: 77944 kWh
